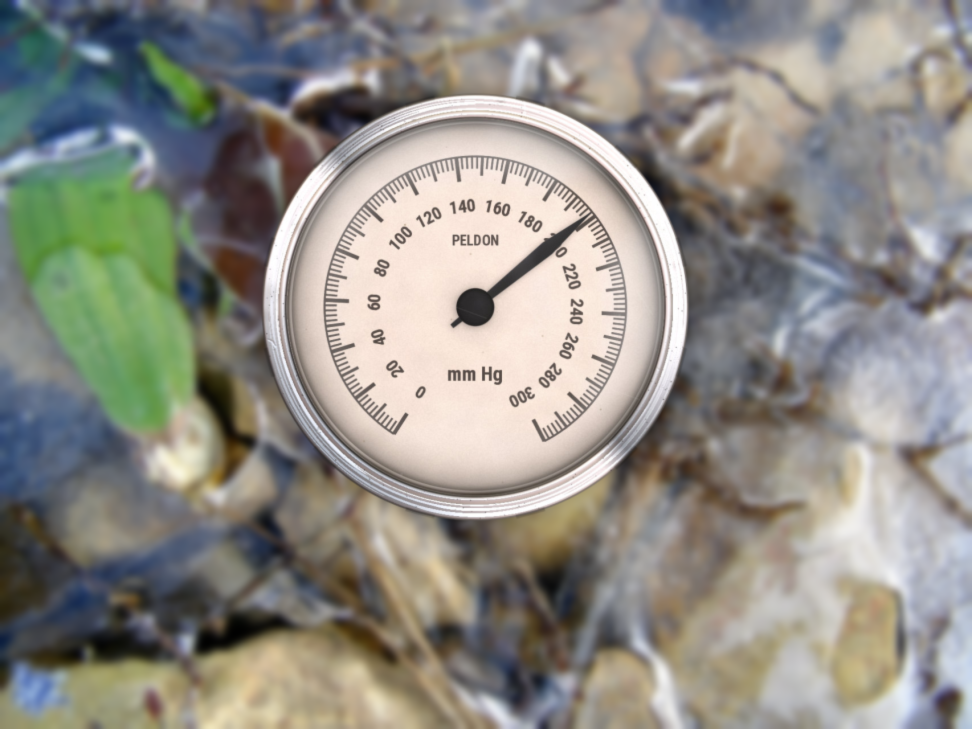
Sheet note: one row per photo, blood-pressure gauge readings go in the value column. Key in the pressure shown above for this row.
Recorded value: 198 mmHg
